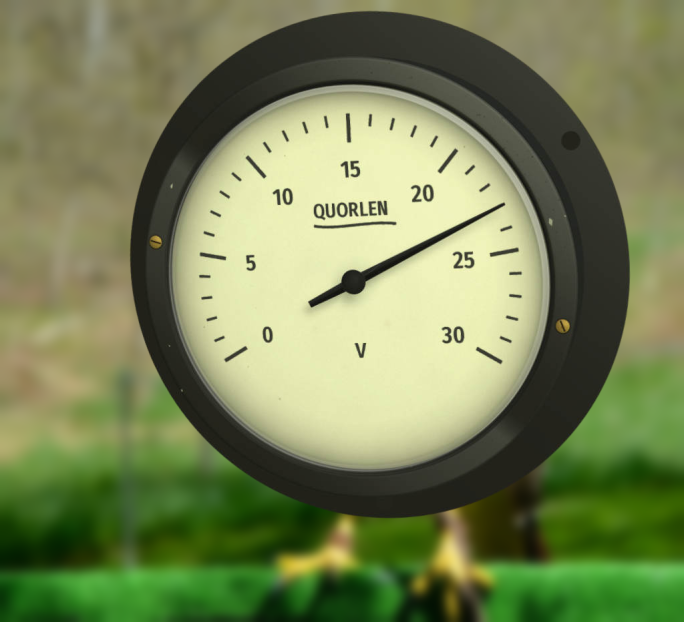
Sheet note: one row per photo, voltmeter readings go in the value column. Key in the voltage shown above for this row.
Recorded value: 23 V
